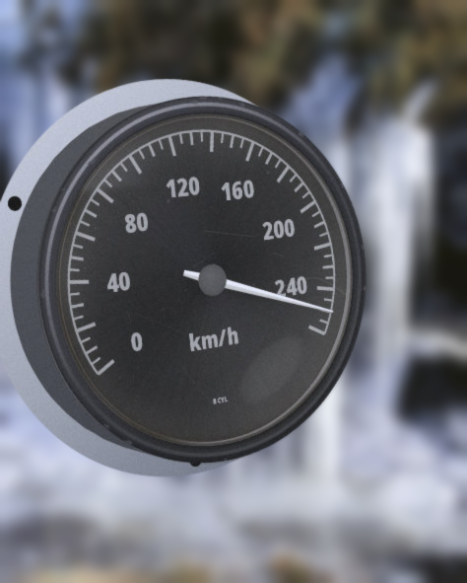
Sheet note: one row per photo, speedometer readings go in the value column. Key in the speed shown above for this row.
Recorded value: 250 km/h
